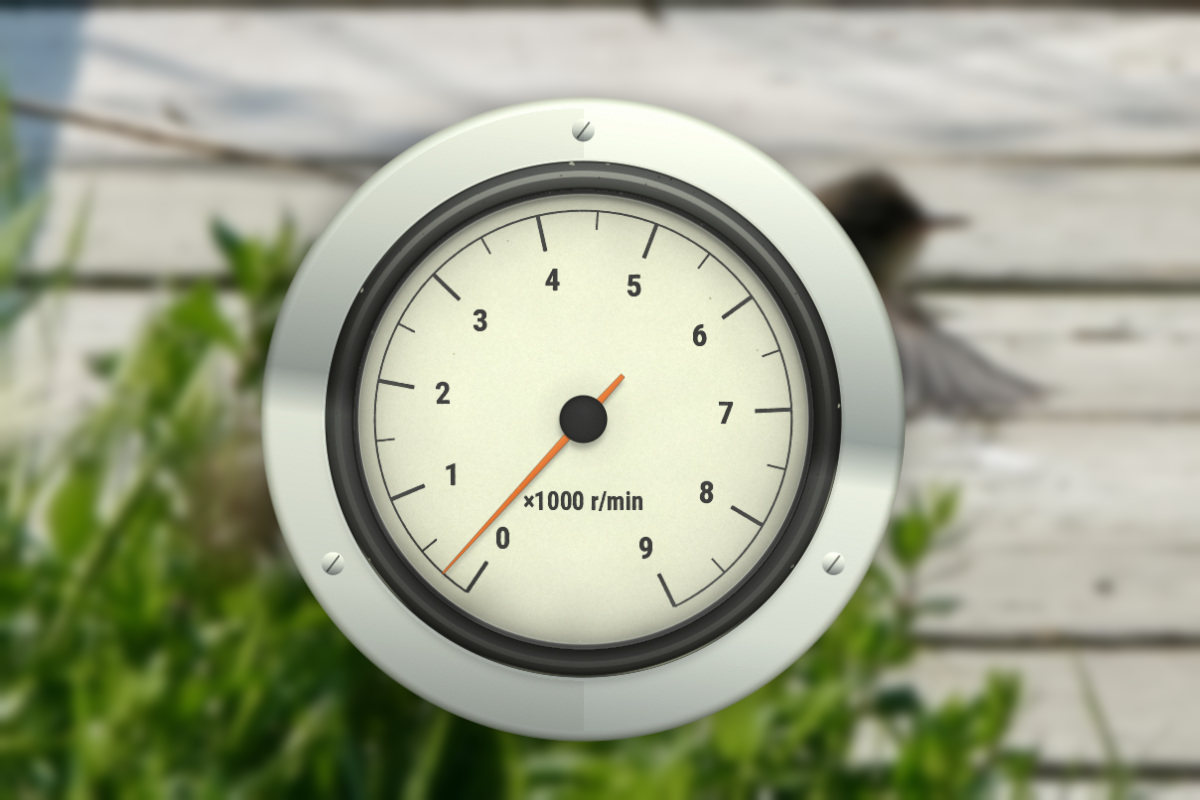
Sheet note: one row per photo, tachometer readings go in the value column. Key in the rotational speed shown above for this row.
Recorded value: 250 rpm
